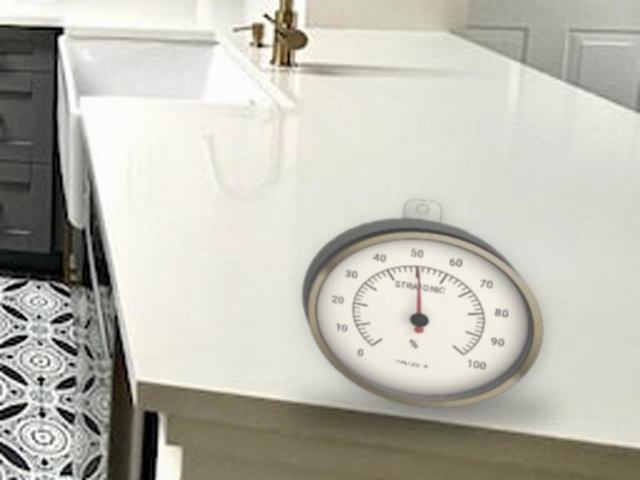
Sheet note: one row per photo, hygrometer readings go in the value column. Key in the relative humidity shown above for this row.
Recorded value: 50 %
